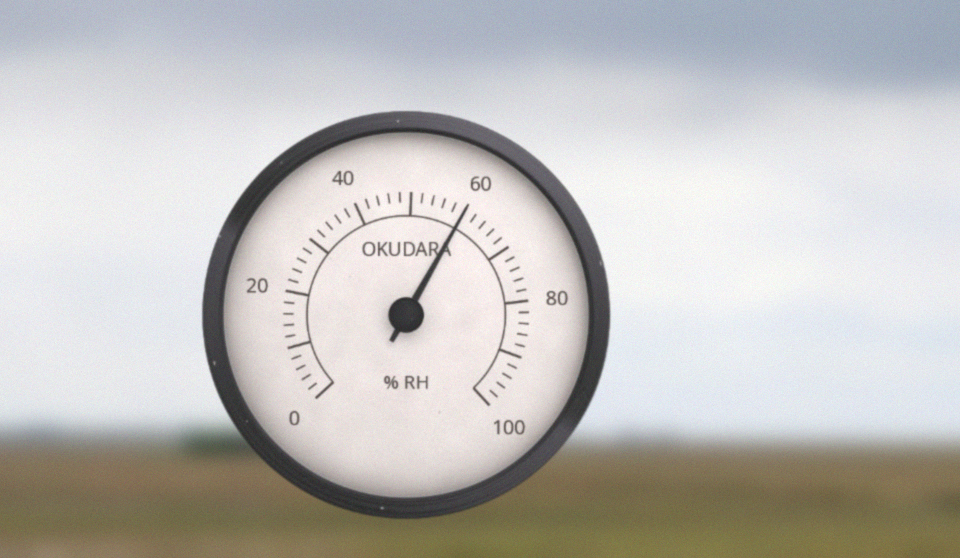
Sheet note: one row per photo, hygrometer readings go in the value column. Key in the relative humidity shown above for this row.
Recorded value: 60 %
